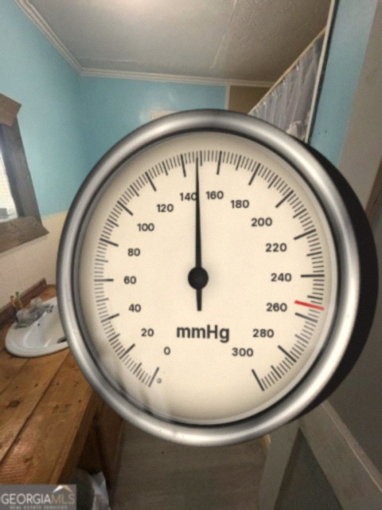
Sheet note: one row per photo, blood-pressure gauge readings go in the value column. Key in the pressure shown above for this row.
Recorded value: 150 mmHg
